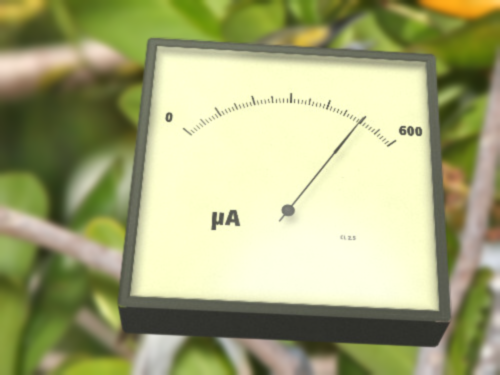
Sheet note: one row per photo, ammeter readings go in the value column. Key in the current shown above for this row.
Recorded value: 500 µA
